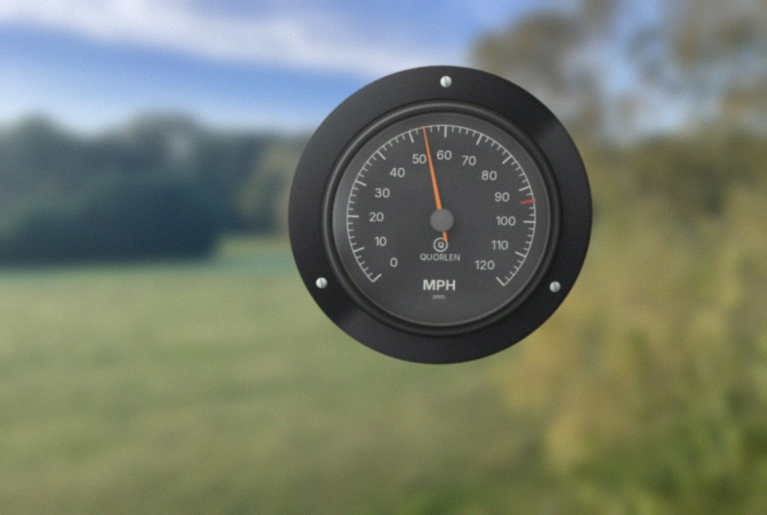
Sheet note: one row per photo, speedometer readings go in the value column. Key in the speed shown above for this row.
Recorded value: 54 mph
